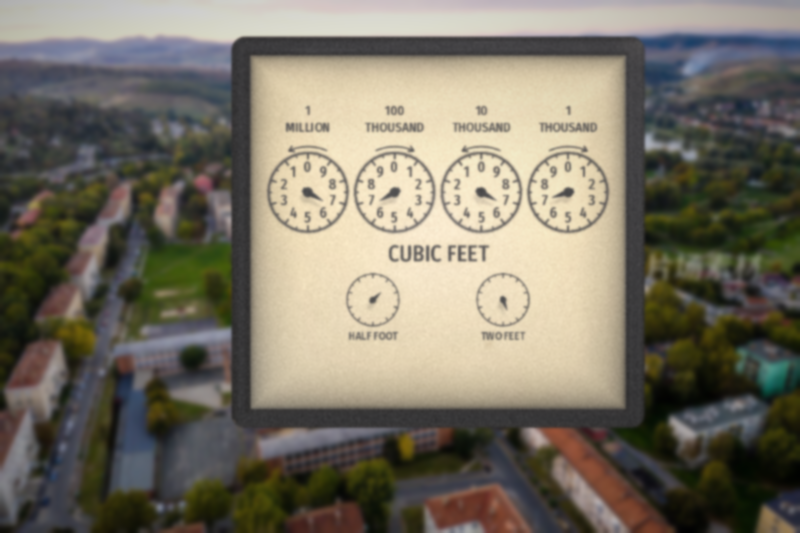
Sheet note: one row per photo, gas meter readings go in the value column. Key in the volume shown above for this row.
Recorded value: 666700 ft³
